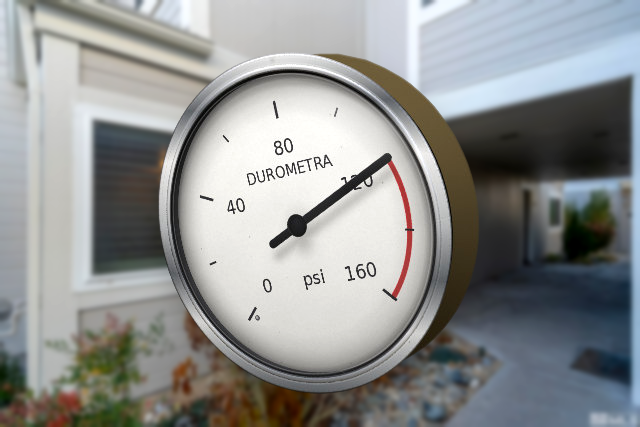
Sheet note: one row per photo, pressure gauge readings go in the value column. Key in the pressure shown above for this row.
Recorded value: 120 psi
